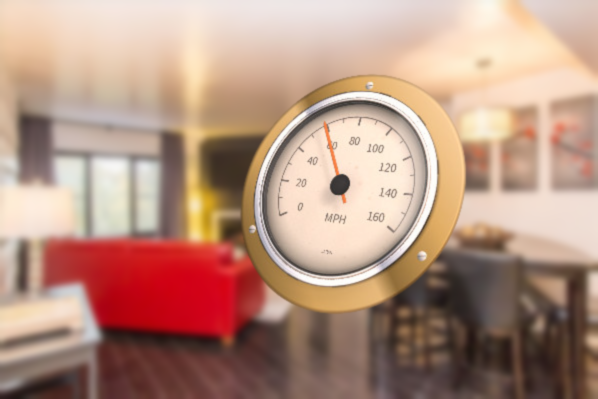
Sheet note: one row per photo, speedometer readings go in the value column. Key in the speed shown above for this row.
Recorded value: 60 mph
